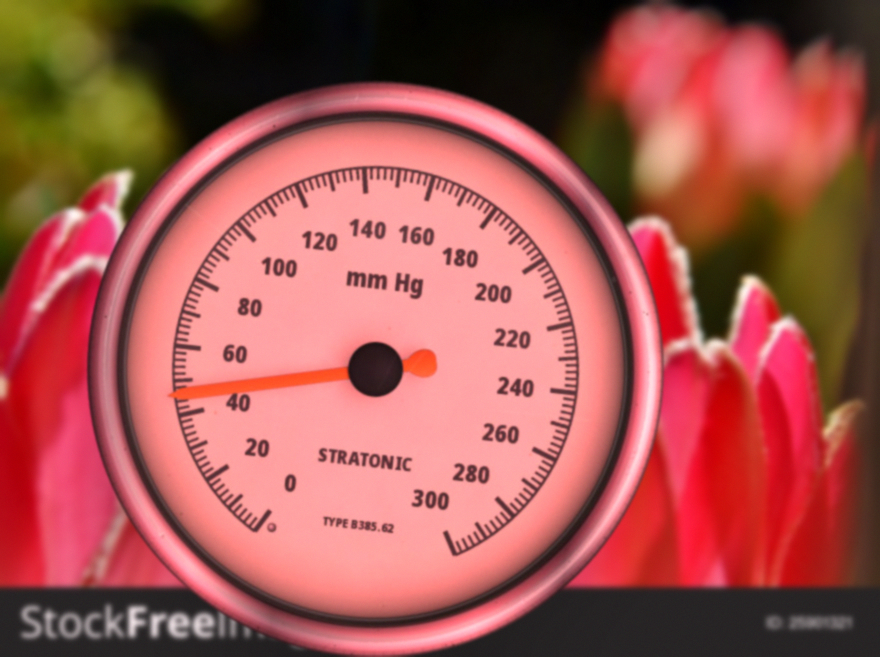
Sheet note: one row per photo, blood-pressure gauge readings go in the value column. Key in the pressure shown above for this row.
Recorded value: 46 mmHg
